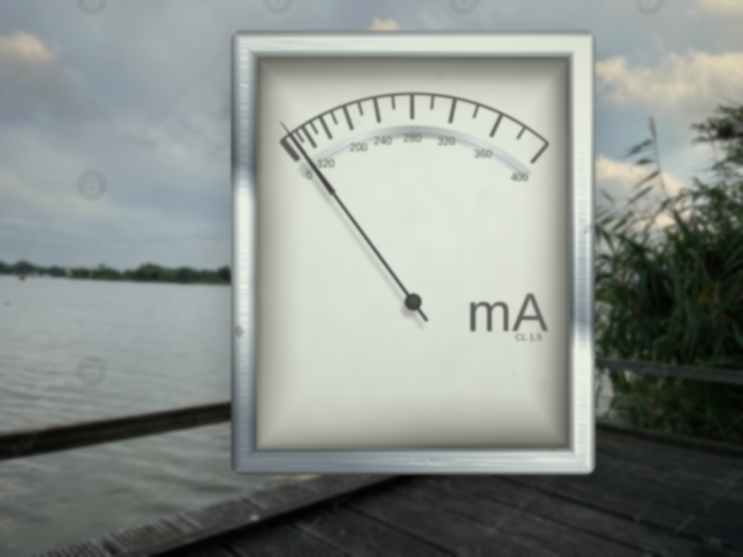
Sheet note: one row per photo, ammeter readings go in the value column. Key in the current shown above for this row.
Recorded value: 80 mA
